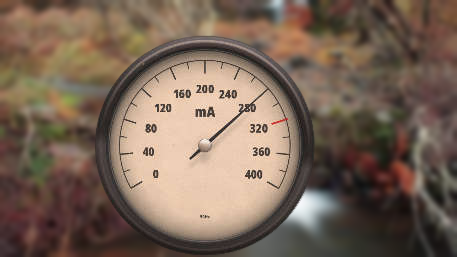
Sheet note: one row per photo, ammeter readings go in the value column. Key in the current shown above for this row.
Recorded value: 280 mA
